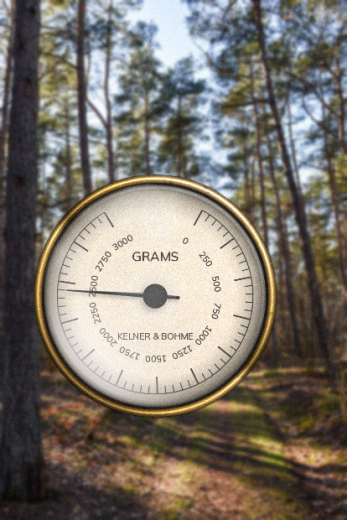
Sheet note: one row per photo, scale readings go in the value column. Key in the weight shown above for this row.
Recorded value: 2450 g
